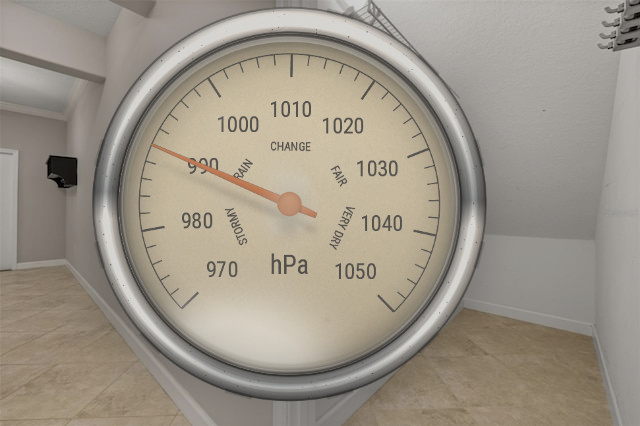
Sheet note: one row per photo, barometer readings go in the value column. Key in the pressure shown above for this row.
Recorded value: 990 hPa
